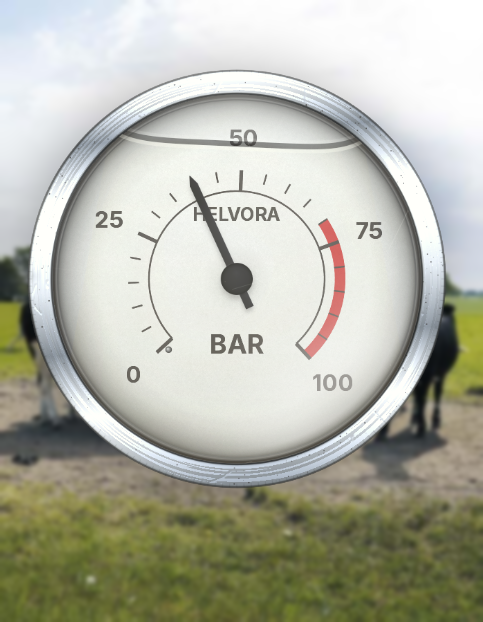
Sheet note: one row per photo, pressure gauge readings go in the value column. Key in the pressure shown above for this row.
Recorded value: 40 bar
